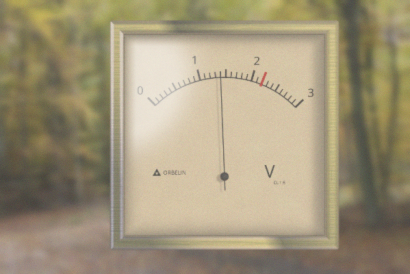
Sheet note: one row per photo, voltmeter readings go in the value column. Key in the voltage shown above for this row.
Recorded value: 1.4 V
